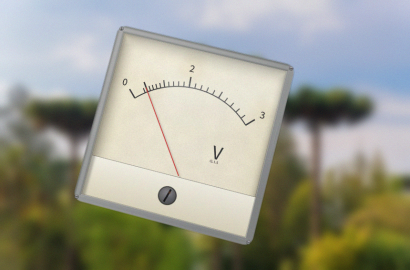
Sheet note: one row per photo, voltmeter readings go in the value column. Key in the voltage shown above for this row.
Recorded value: 1 V
